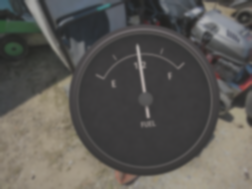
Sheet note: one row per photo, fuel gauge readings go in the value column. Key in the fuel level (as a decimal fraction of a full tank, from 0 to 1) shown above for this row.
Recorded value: 0.5
